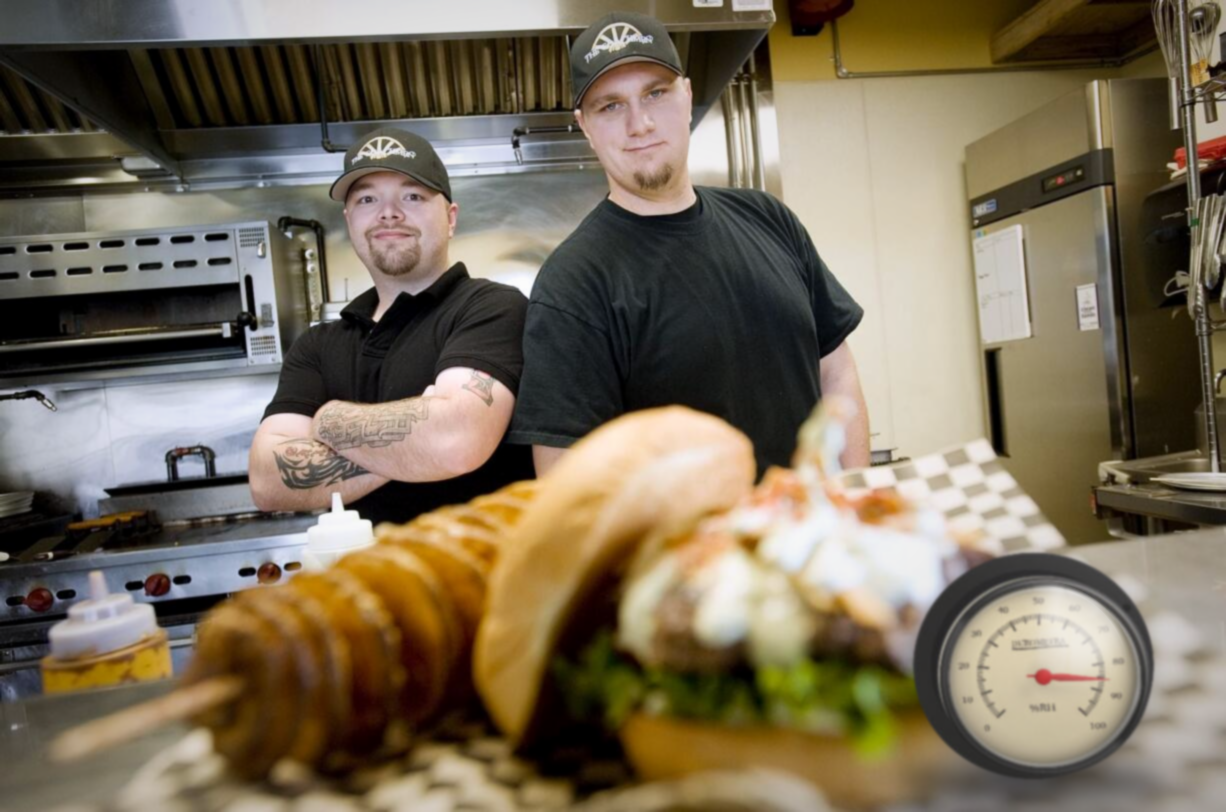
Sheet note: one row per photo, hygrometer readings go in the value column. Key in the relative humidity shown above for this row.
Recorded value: 85 %
